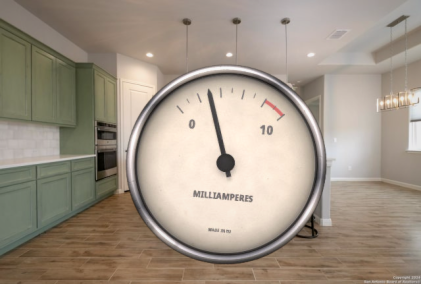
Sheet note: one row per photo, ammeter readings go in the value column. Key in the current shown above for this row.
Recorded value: 3 mA
